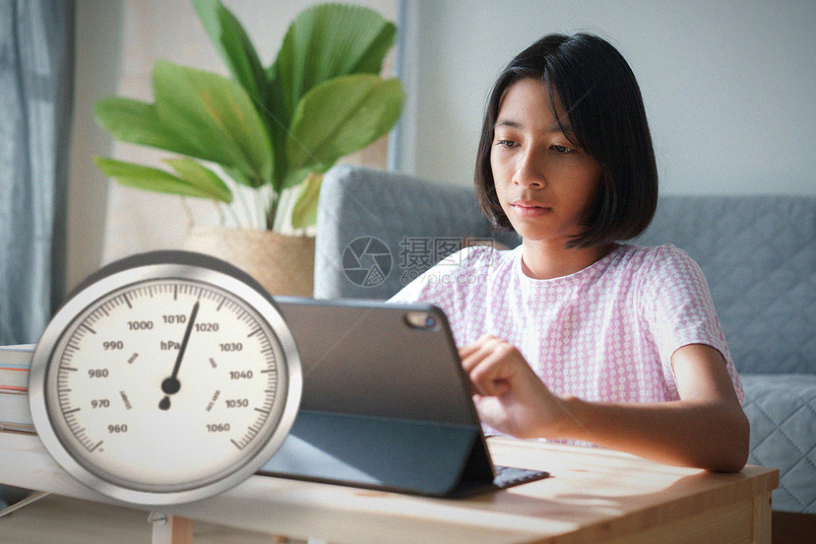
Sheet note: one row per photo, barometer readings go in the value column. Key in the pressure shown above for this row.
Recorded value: 1015 hPa
